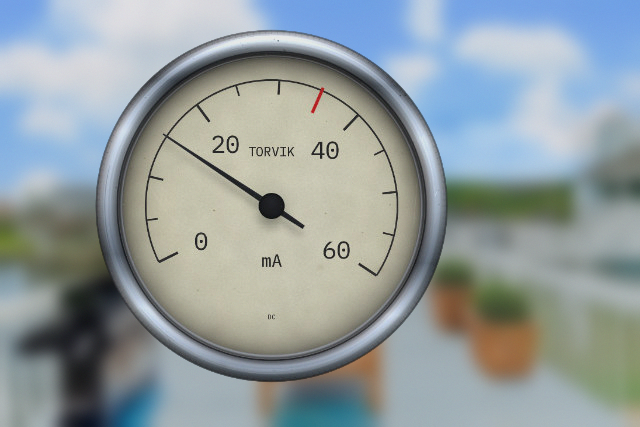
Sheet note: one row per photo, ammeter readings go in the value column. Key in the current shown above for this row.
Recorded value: 15 mA
